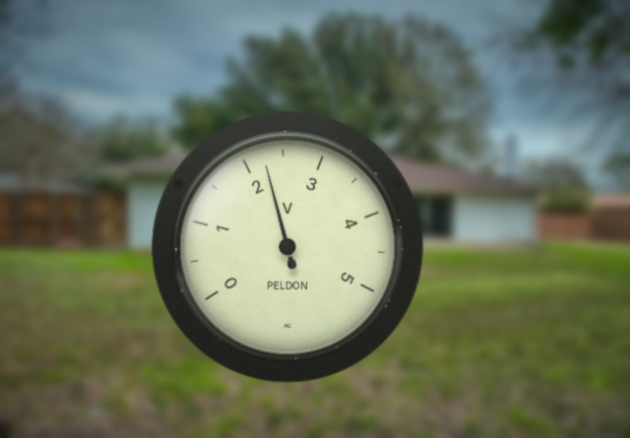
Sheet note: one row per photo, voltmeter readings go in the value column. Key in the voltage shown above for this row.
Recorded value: 2.25 V
